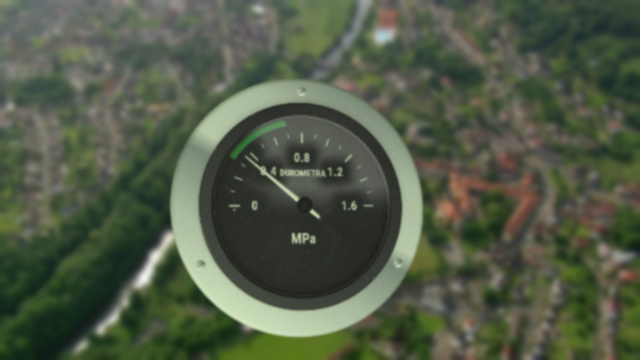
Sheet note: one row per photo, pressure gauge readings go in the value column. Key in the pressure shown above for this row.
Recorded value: 0.35 MPa
